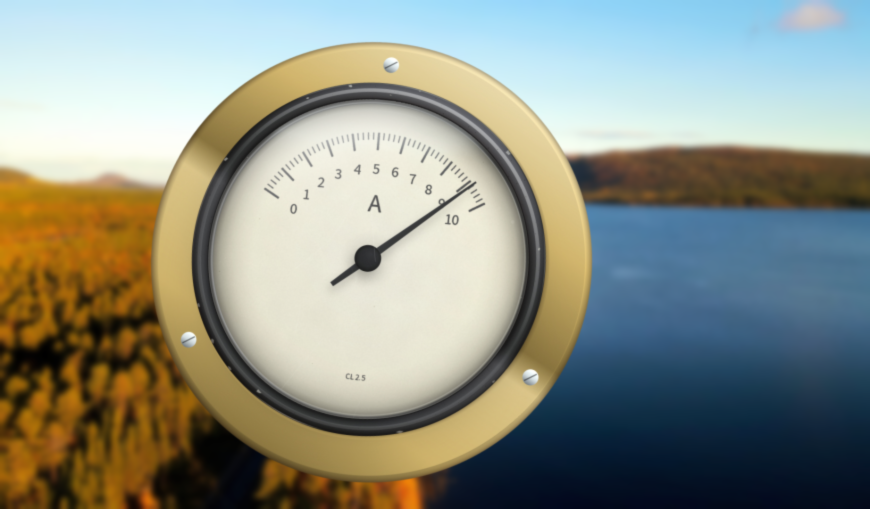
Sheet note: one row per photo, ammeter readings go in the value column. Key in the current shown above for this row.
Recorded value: 9.2 A
